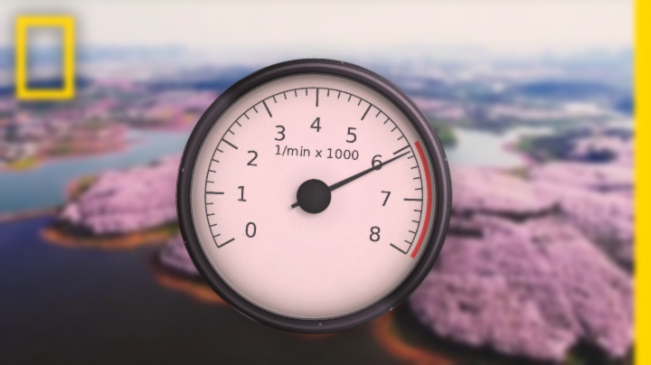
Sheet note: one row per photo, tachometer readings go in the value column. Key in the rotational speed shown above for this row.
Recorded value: 6100 rpm
